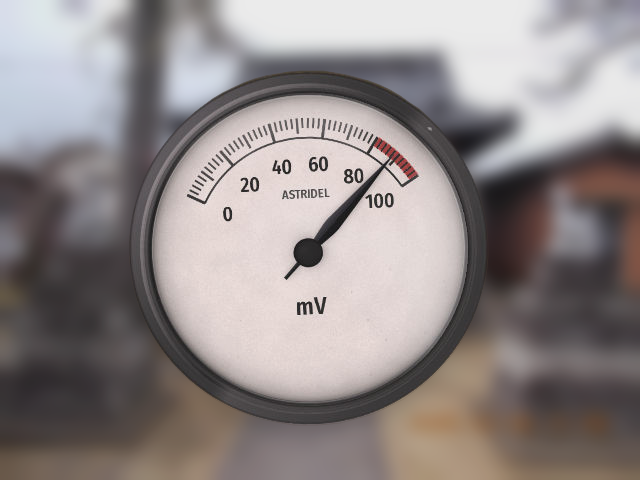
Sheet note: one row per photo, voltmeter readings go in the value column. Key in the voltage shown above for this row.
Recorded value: 88 mV
